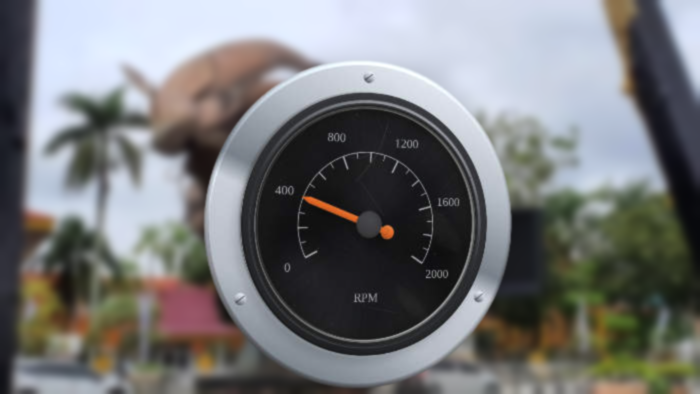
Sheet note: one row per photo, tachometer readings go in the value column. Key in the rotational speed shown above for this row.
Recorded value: 400 rpm
